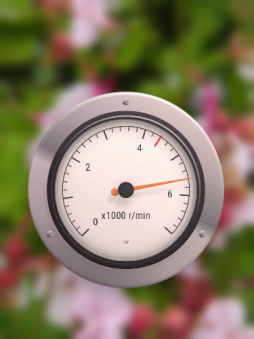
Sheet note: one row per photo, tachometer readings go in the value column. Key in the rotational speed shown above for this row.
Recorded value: 5600 rpm
